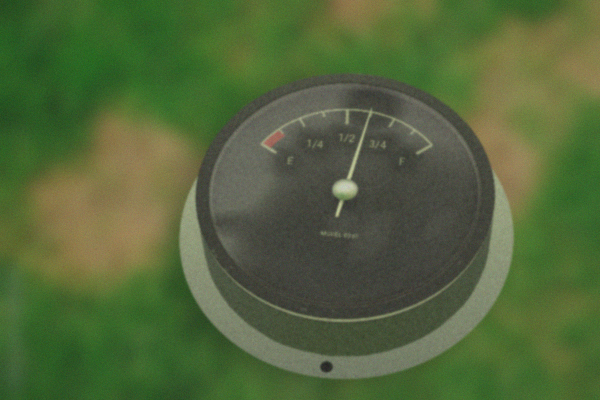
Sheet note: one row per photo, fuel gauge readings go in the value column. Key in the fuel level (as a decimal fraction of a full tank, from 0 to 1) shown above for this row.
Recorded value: 0.625
